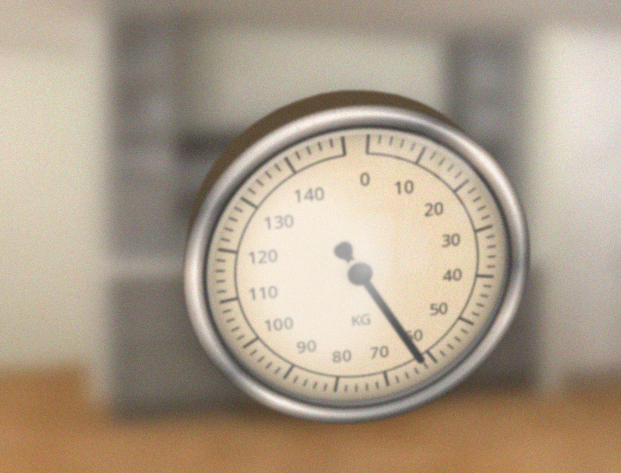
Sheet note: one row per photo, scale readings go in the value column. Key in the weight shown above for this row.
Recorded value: 62 kg
